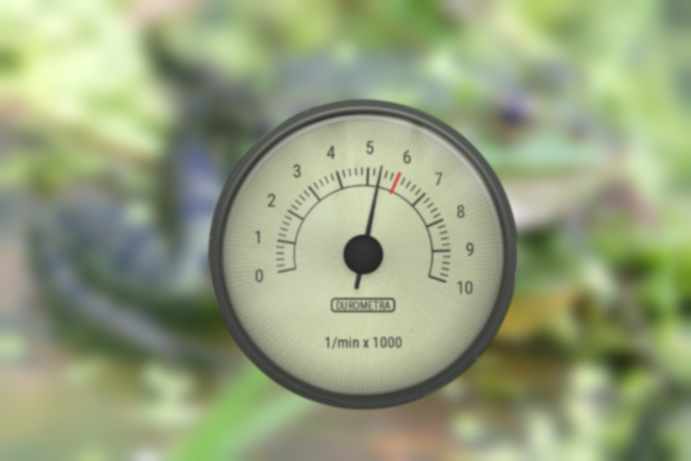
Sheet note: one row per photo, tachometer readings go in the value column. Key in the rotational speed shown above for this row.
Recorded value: 5400 rpm
